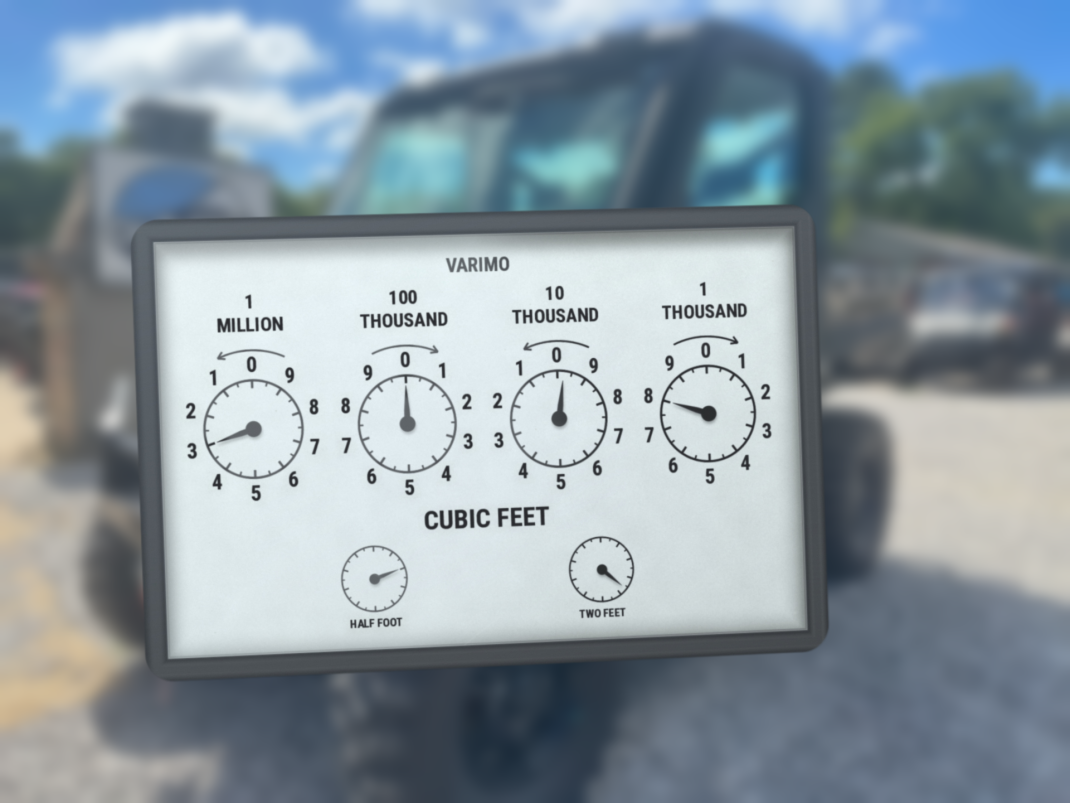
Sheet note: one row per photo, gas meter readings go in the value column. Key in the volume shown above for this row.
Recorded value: 299800 ft³
